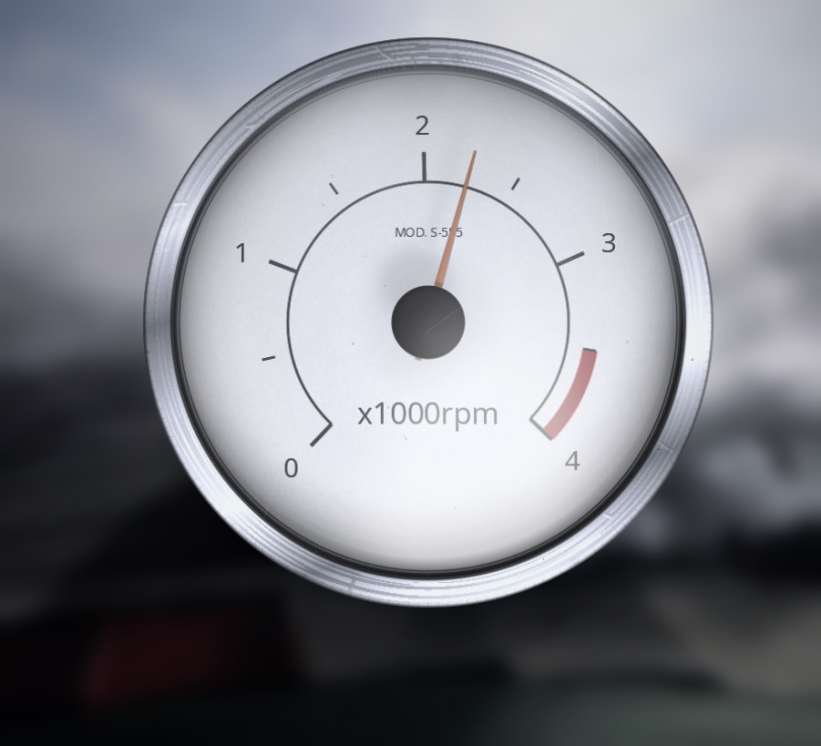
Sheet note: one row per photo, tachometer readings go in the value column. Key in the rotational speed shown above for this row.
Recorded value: 2250 rpm
